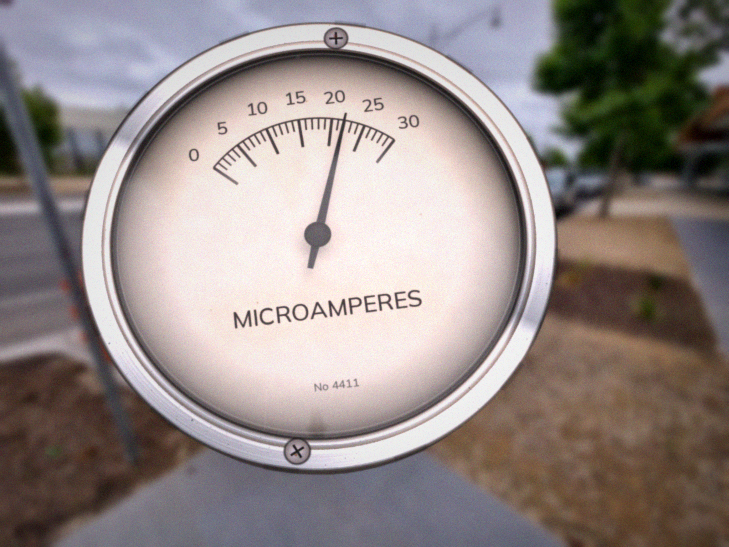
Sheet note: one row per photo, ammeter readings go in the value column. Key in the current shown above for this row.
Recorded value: 22 µA
